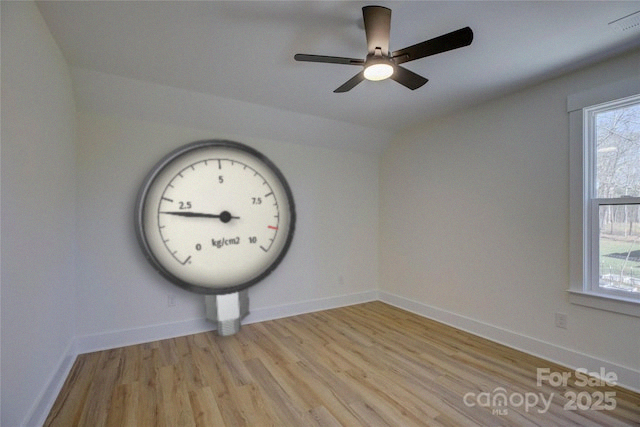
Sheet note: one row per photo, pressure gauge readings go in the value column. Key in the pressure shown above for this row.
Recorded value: 2 kg/cm²
